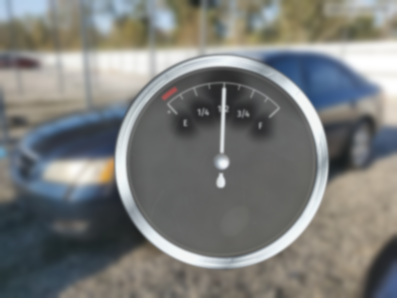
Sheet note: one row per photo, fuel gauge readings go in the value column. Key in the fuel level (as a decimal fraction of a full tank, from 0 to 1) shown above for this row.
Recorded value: 0.5
